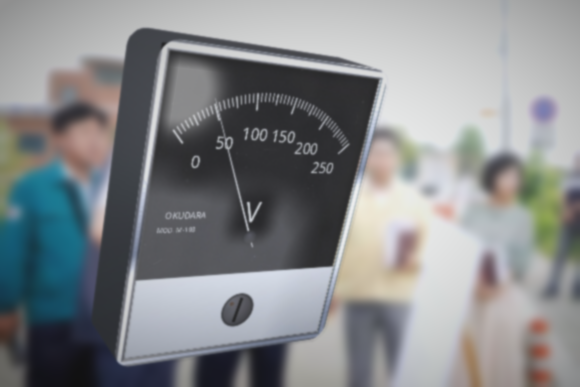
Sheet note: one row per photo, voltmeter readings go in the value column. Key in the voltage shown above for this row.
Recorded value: 50 V
